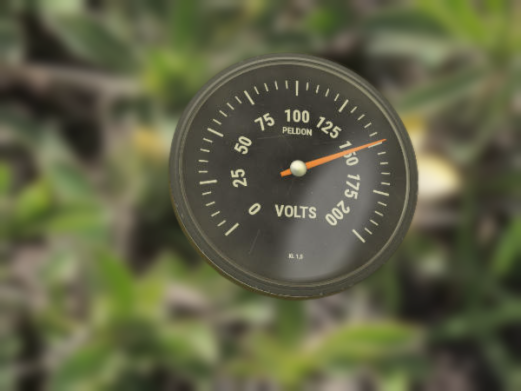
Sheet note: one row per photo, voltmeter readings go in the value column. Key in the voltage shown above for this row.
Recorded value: 150 V
